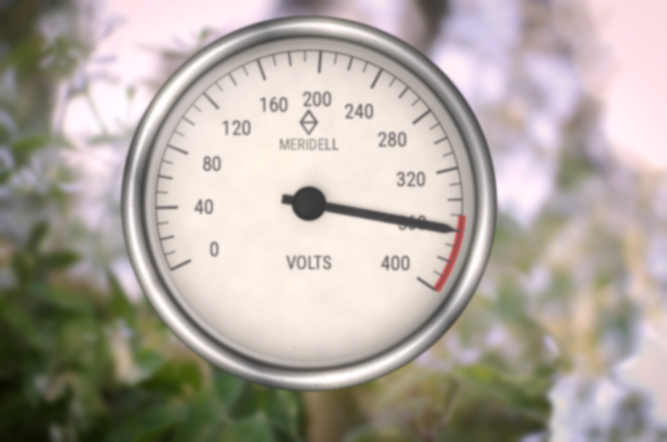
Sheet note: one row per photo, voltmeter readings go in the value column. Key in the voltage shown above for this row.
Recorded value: 360 V
